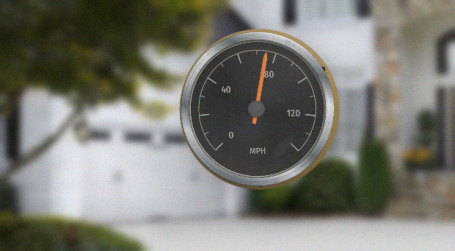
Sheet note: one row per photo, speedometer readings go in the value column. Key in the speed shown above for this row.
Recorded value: 75 mph
